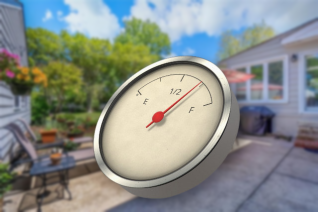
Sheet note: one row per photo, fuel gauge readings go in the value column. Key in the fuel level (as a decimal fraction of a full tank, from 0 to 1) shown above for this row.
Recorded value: 0.75
